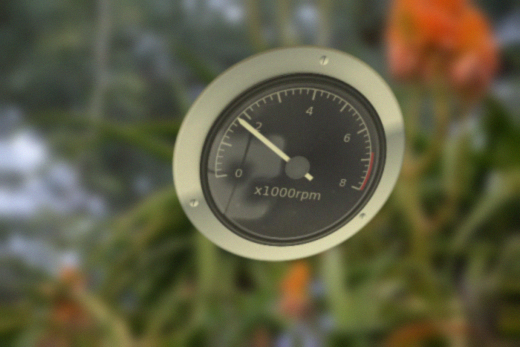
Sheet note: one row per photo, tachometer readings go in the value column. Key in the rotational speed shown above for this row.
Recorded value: 1800 rpm
